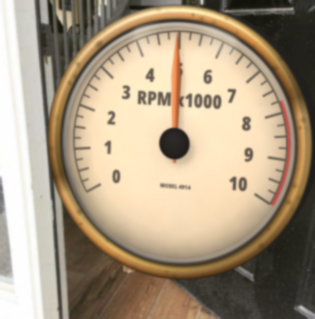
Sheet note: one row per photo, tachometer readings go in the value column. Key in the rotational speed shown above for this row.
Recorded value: 5000 rpm
